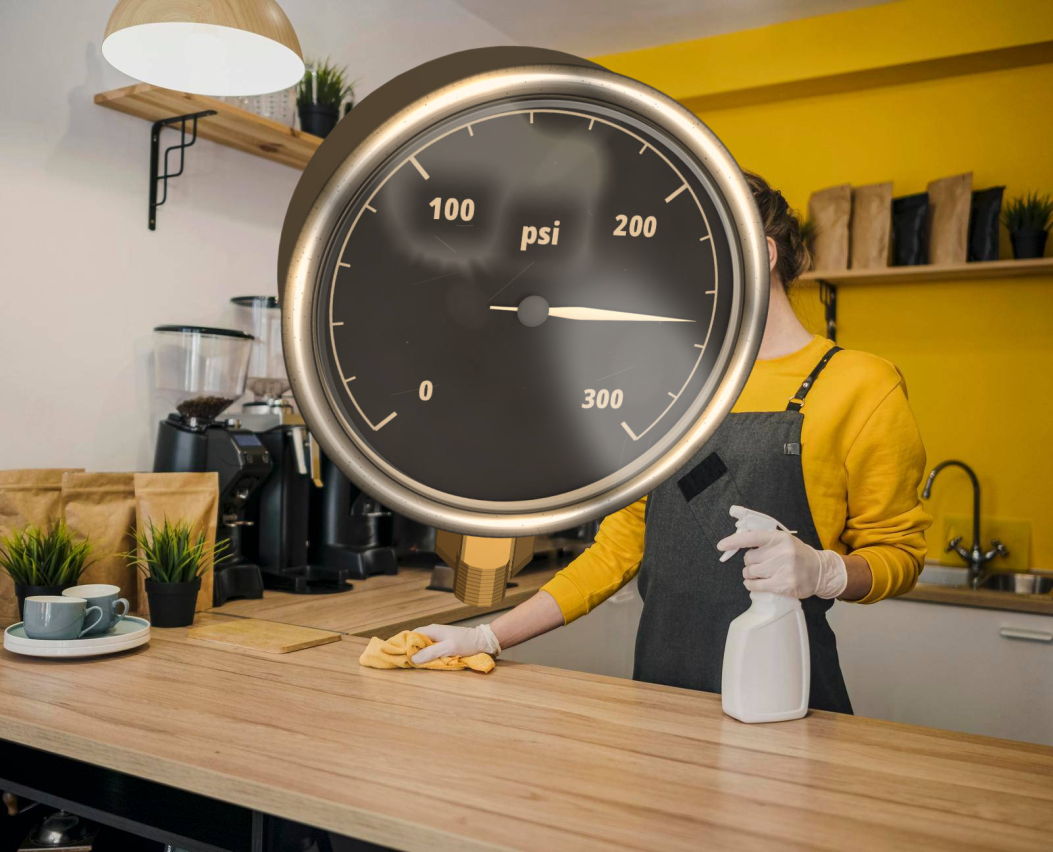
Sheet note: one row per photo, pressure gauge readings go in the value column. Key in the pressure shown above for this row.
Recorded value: 250 psi
